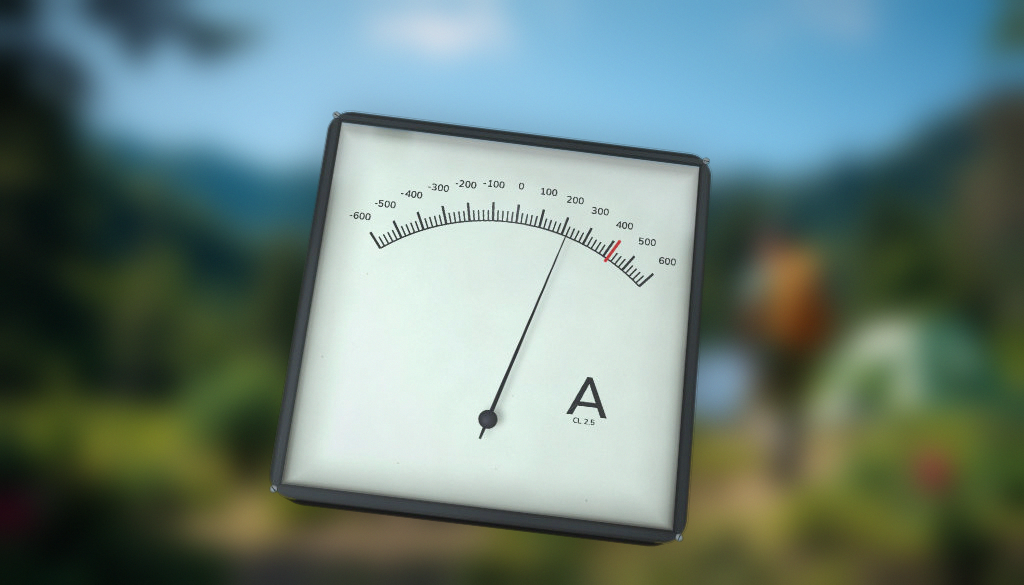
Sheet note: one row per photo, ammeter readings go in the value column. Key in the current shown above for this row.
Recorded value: 220 A
